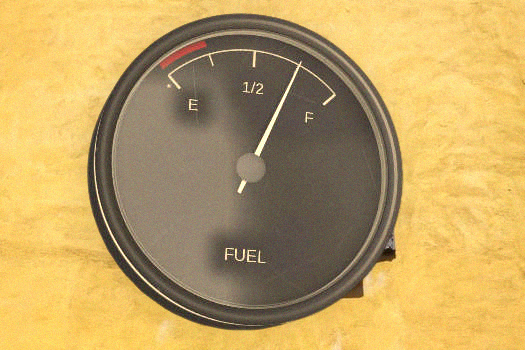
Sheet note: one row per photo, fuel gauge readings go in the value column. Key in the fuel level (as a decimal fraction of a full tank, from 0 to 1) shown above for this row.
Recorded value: 0.75
